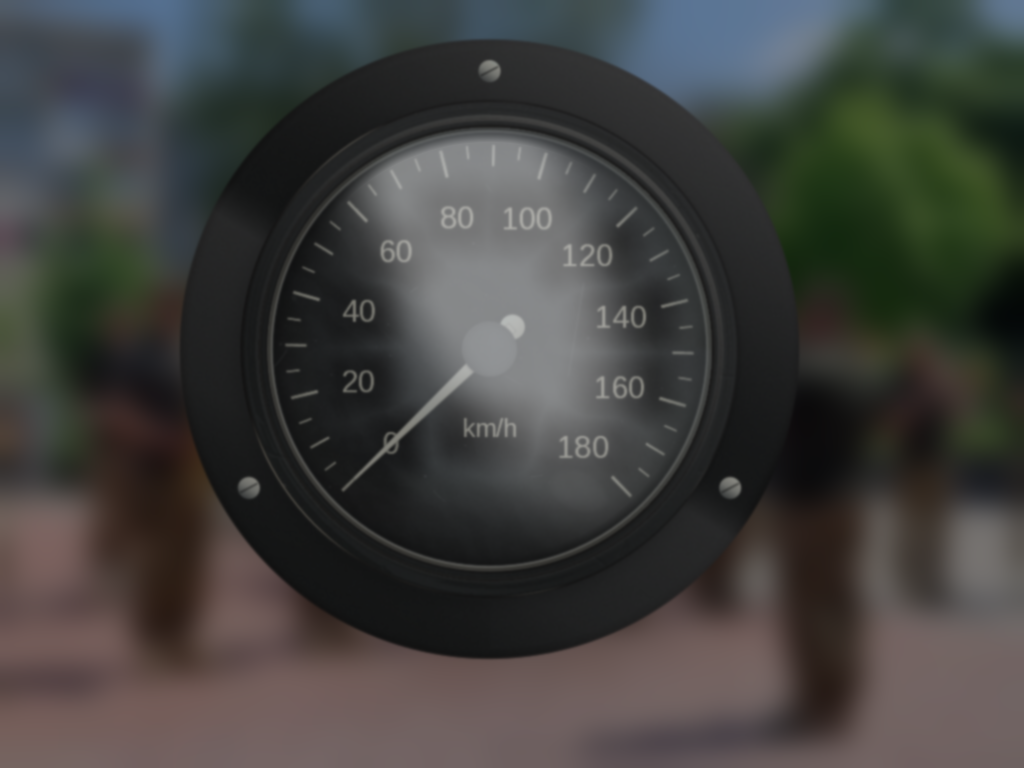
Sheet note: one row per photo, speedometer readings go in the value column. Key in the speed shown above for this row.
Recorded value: 0 km/h
